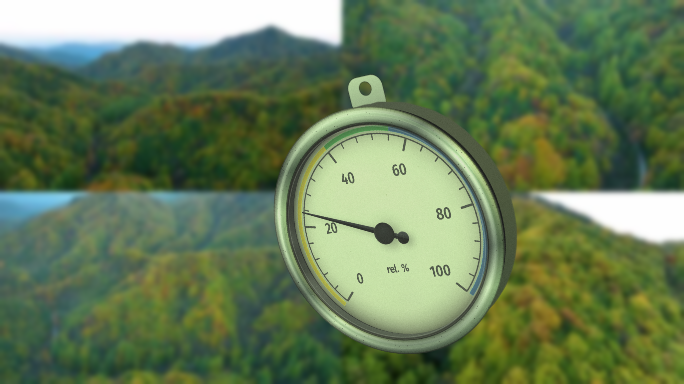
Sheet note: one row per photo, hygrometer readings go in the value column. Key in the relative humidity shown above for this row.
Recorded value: 24 %
